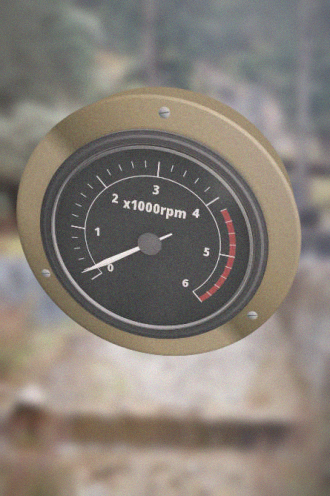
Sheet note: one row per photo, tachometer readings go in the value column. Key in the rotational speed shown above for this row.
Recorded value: 200 rpm
